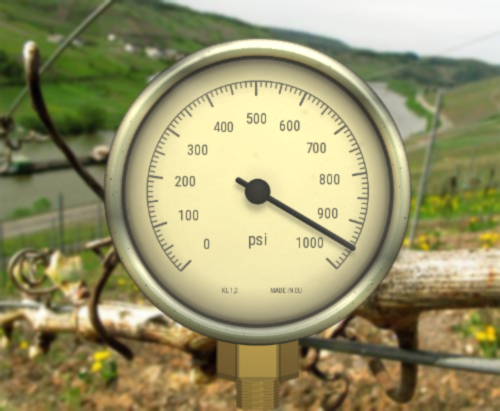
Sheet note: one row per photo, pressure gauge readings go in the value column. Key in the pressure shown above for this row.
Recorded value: 950 psi
